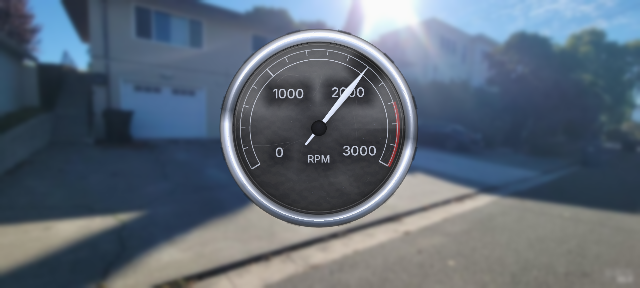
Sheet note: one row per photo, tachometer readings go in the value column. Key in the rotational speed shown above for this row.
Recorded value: 2000 rpm
